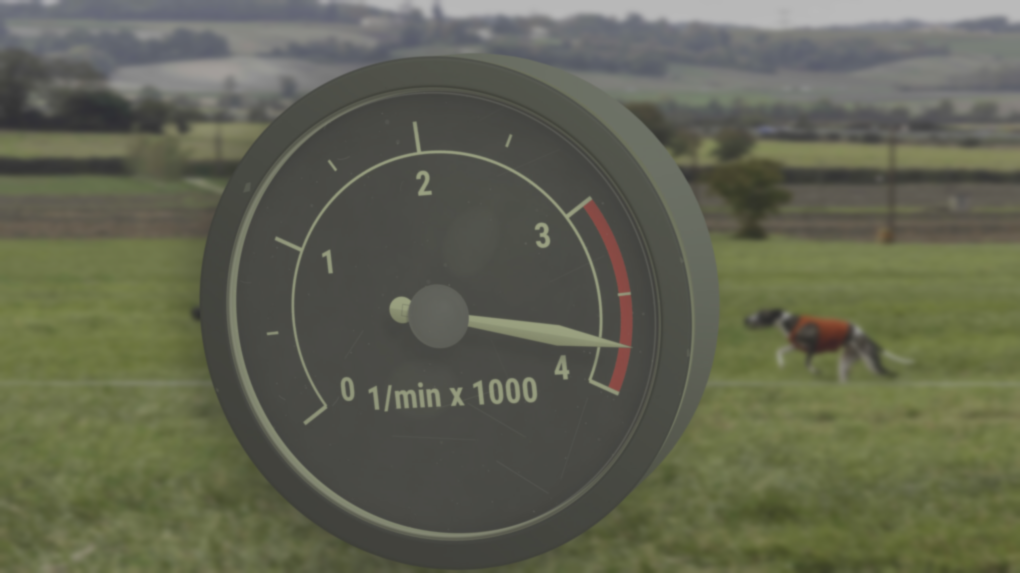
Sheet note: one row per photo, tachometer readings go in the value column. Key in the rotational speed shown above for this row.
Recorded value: 3750 rpm
